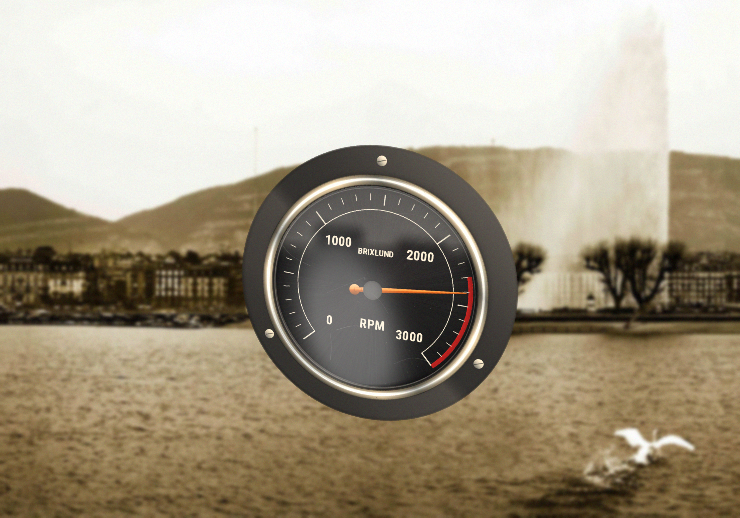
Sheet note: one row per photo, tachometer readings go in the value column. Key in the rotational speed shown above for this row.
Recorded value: 2400 rpm
